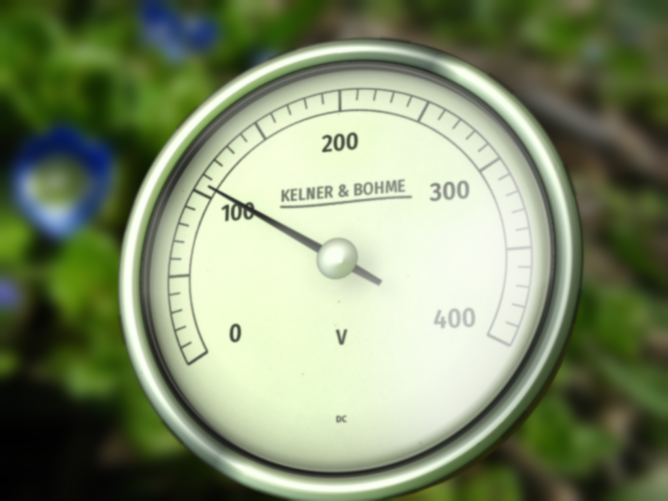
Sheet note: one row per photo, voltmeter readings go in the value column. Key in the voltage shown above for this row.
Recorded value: 105 V
